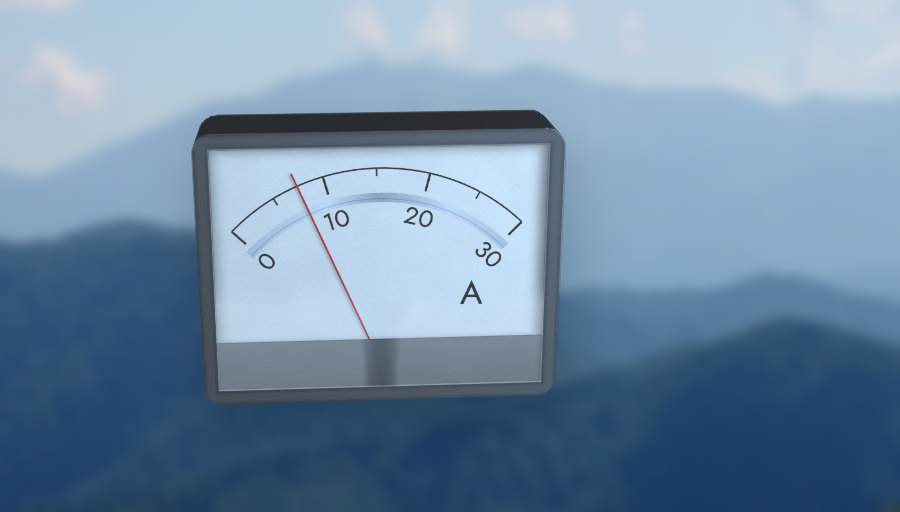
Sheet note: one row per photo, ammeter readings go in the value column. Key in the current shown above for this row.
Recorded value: 7.5 A
